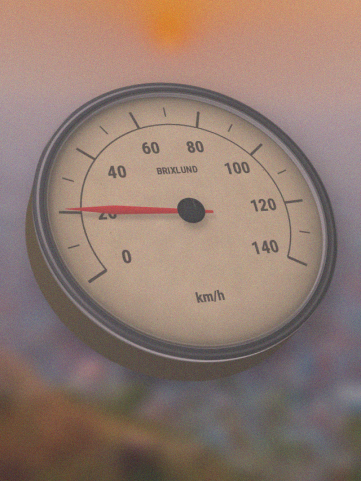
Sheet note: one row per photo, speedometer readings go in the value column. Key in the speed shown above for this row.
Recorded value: 20 km/h
